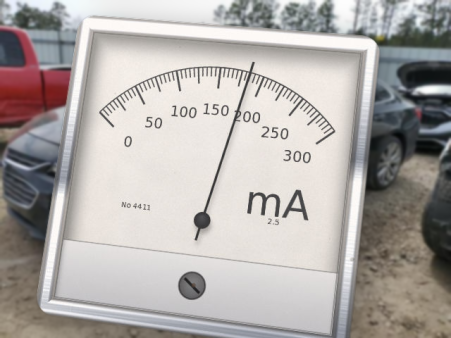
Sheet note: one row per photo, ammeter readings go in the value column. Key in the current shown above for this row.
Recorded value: 185 mA
